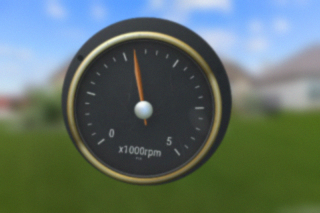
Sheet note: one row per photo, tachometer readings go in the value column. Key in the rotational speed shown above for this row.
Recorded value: 2200 rpm
